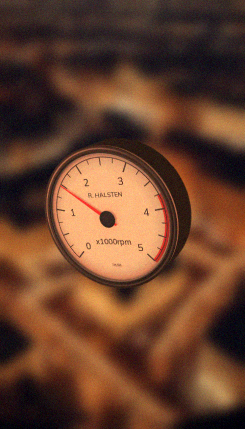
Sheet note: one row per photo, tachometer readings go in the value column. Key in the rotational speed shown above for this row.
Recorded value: 1500 rpm
